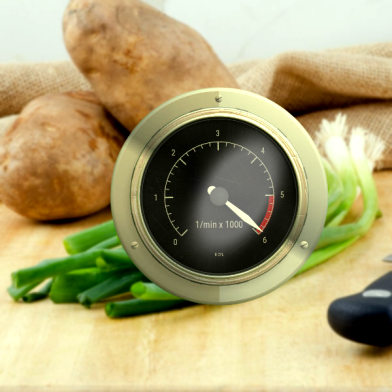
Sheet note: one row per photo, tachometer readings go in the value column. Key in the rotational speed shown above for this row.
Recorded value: 5900 rpm
